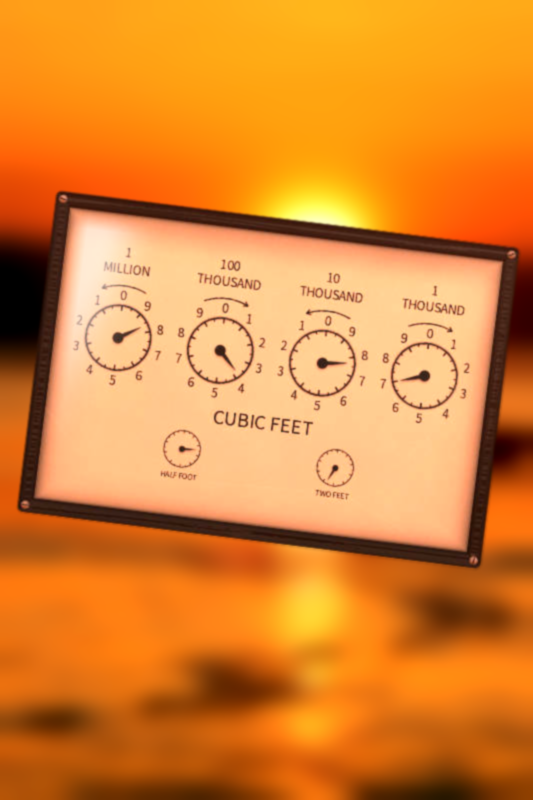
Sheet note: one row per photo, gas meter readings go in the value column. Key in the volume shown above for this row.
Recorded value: 837700 ft³
